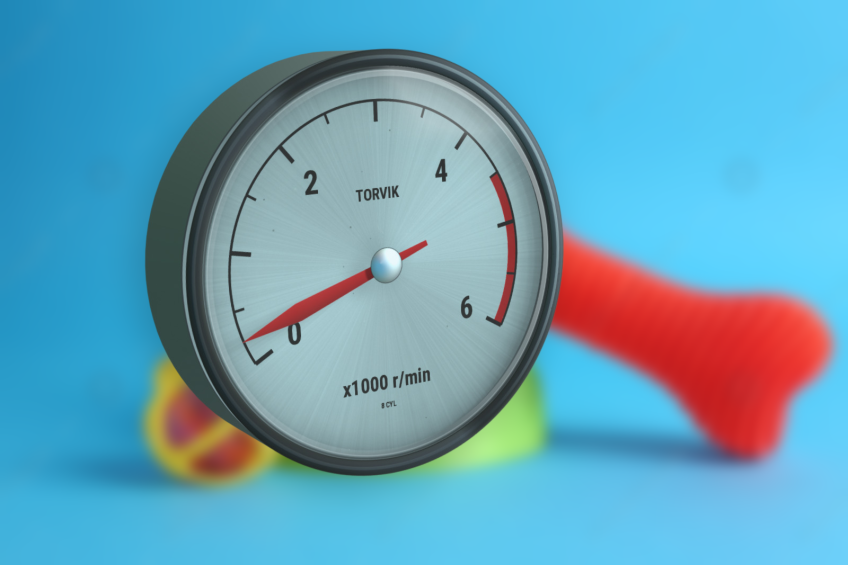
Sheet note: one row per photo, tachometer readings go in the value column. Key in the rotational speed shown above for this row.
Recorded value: 250 rpm
